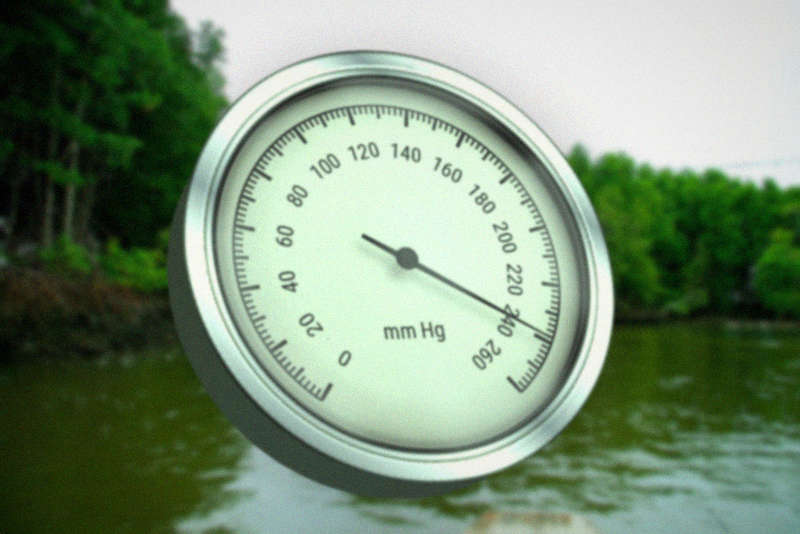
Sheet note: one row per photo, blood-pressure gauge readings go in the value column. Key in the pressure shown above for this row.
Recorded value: 240 mmHg
